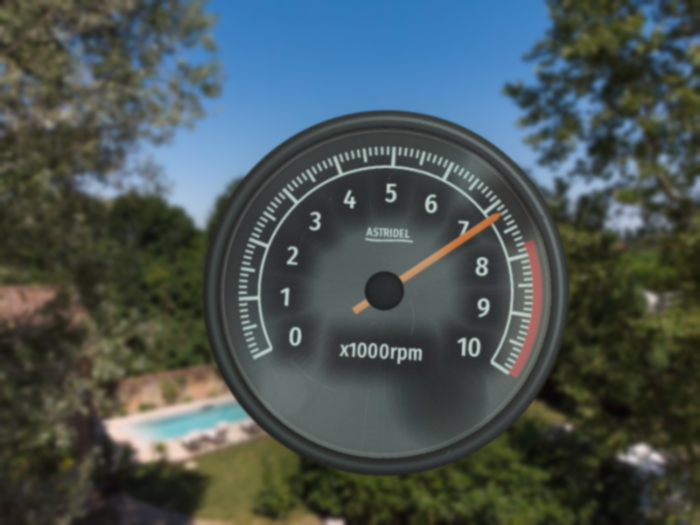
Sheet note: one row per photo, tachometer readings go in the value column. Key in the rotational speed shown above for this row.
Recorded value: 7200 rpm
